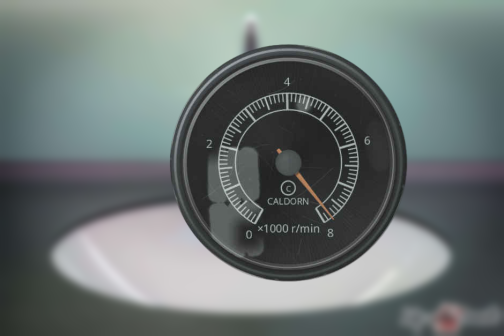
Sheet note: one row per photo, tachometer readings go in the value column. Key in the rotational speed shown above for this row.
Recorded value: 7800 rpm
